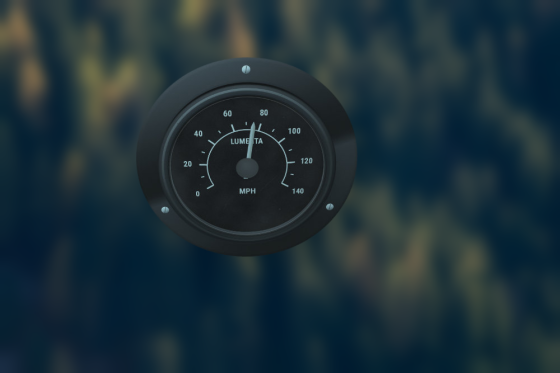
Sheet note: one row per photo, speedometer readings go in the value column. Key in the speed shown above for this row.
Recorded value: 75 mph
